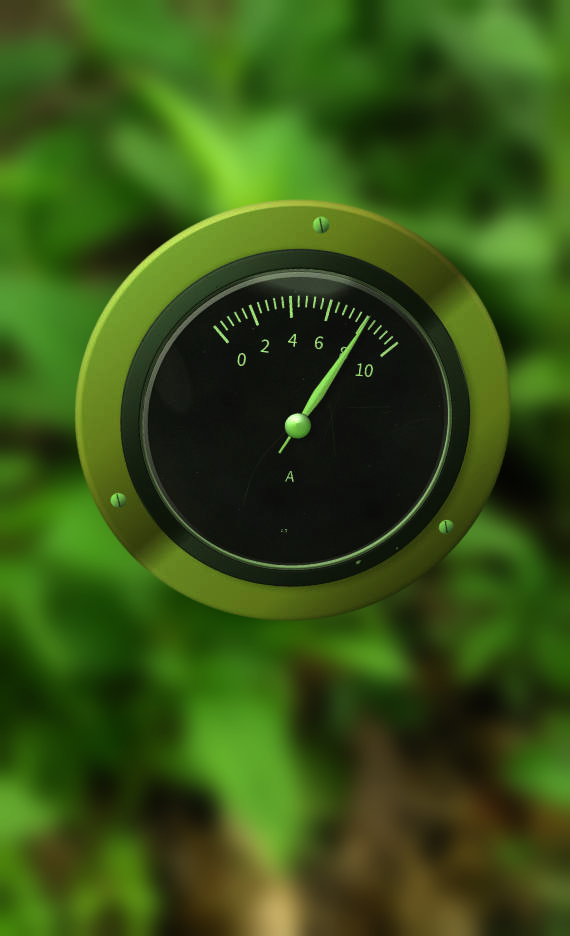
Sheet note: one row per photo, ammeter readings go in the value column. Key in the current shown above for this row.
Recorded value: 8 A
